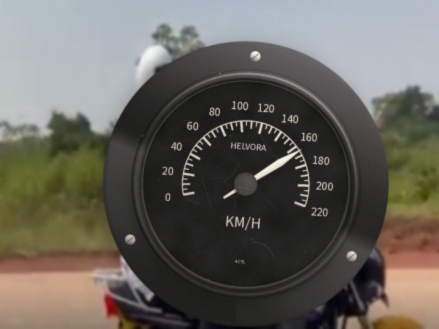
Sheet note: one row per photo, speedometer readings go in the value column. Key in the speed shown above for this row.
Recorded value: 165 km/h
